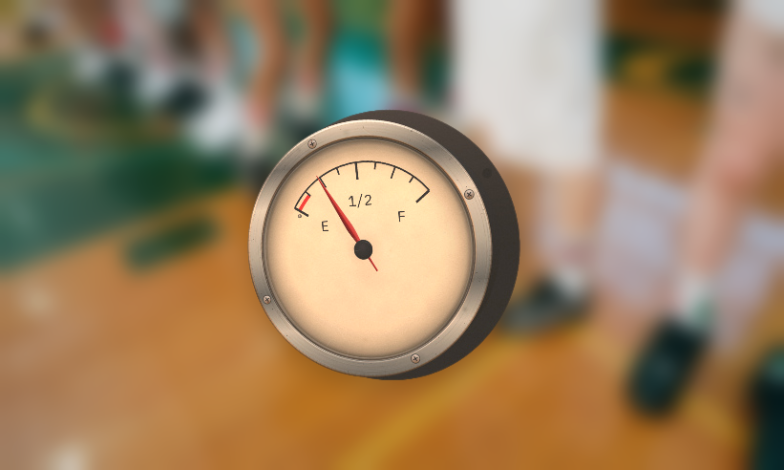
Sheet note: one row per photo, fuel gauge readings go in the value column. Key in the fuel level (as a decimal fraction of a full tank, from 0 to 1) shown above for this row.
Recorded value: 0.25
